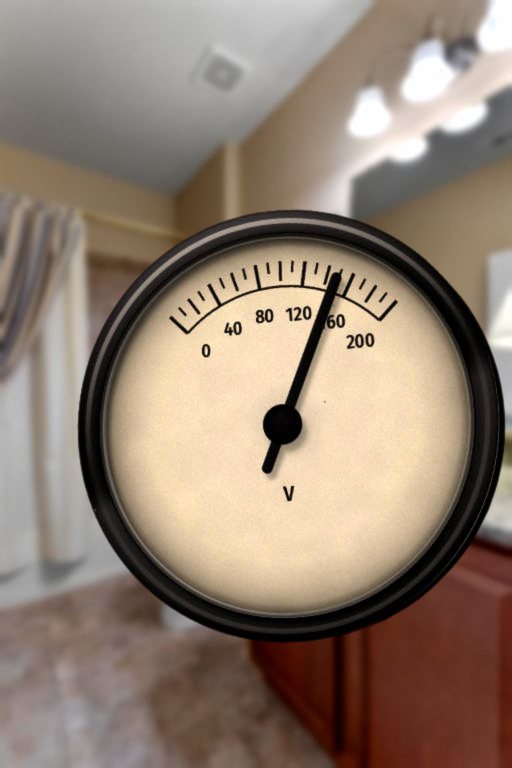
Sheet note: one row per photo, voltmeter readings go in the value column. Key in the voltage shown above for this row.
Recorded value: 150 V
